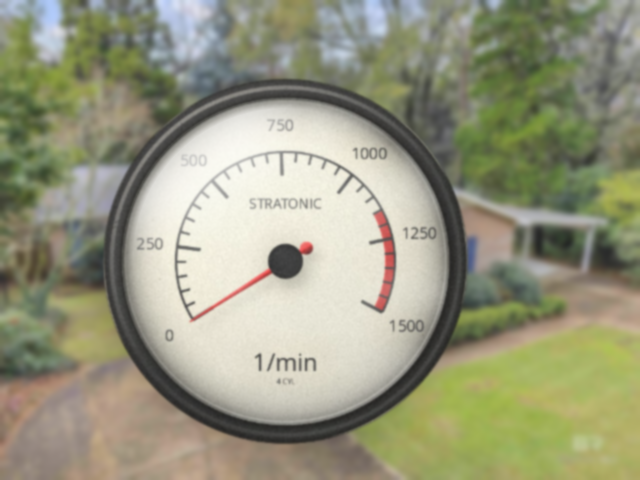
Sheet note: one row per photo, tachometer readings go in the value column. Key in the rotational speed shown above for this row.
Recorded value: 0 rpm
